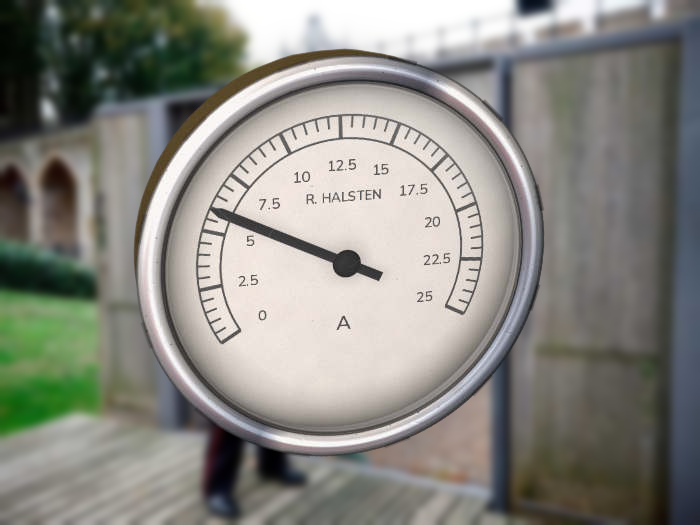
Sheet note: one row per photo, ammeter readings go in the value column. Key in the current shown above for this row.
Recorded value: 6 A
